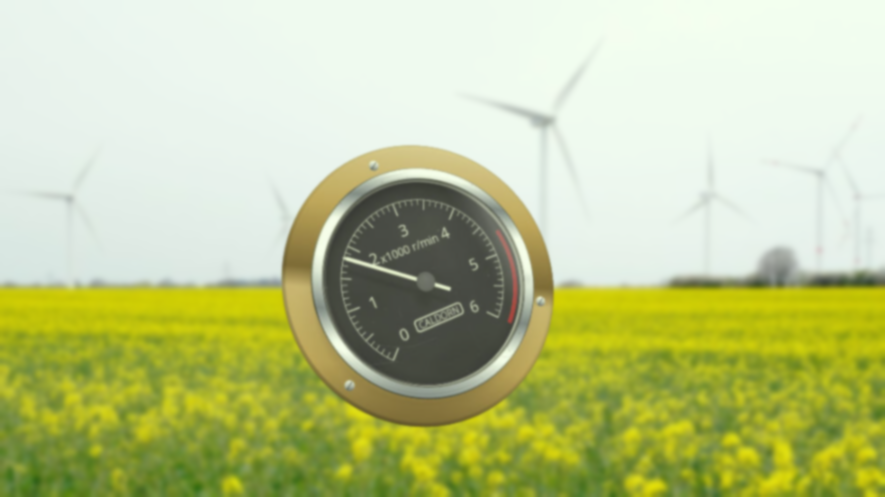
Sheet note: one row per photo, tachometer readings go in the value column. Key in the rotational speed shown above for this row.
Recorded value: 1800 rpm
